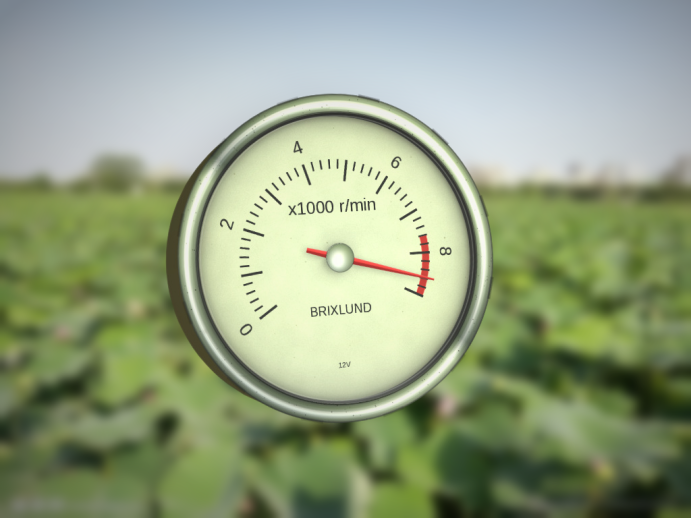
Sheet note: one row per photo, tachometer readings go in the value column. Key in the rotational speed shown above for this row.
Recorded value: 8600 rpm
